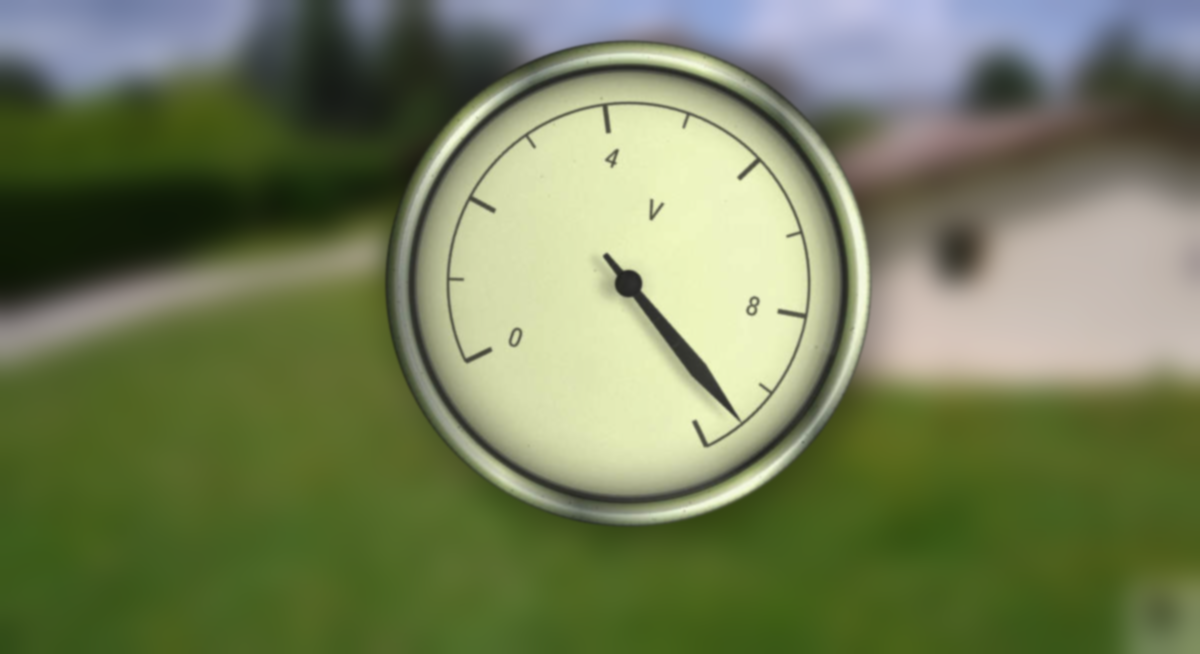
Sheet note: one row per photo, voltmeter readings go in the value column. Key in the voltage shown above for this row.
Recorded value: 9.5 V
